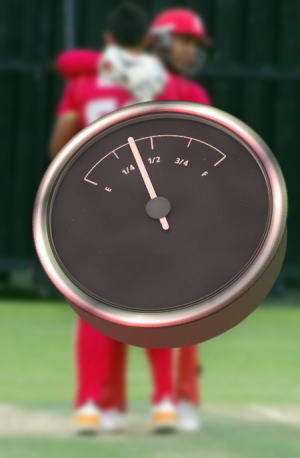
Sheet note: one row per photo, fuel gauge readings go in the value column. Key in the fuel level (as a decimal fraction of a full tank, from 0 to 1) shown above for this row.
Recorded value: 0.375
